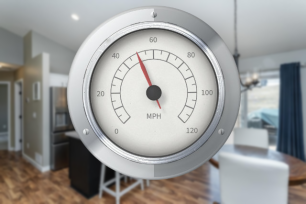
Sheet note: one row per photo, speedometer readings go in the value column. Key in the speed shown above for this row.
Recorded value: 50 mph
